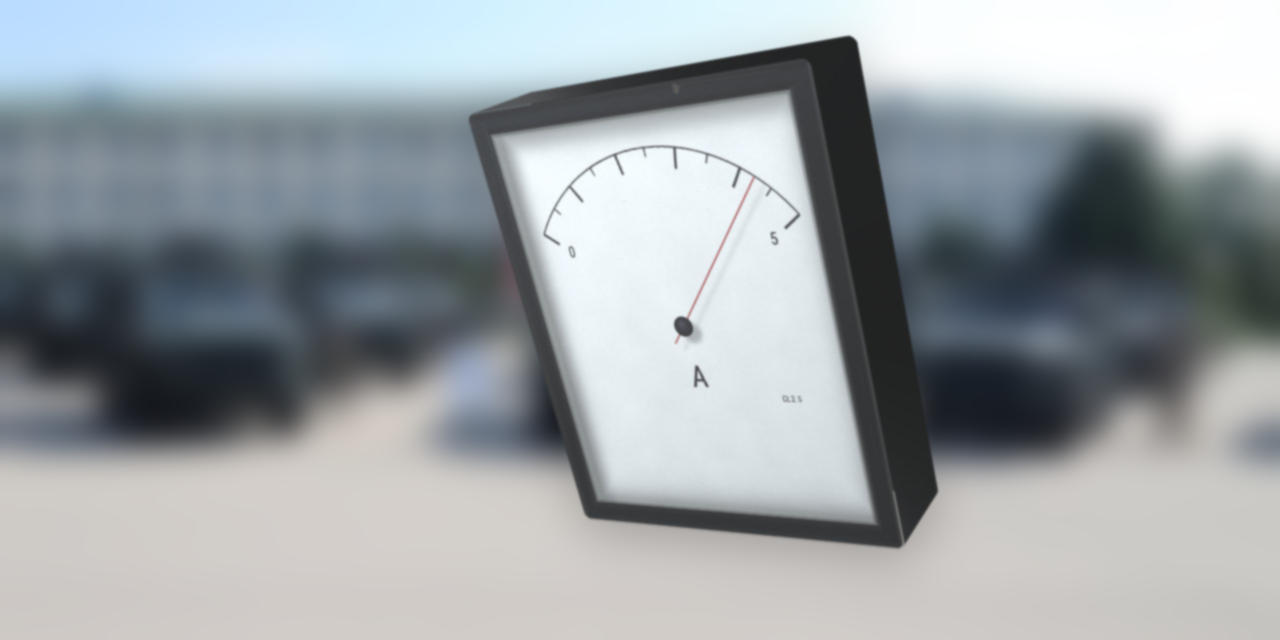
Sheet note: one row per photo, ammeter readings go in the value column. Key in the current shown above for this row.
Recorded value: 4.25 A
